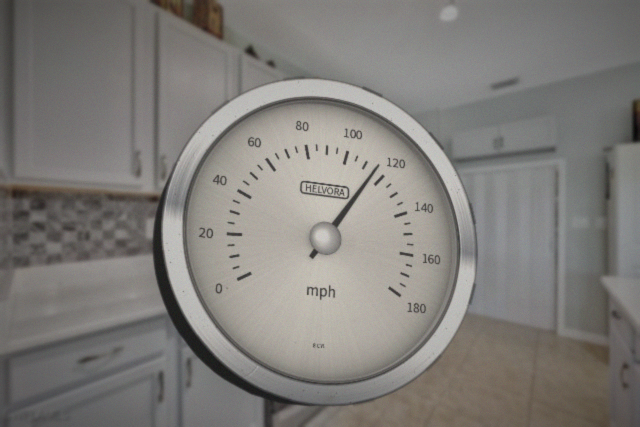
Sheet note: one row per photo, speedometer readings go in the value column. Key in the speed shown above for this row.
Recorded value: 115 mph
